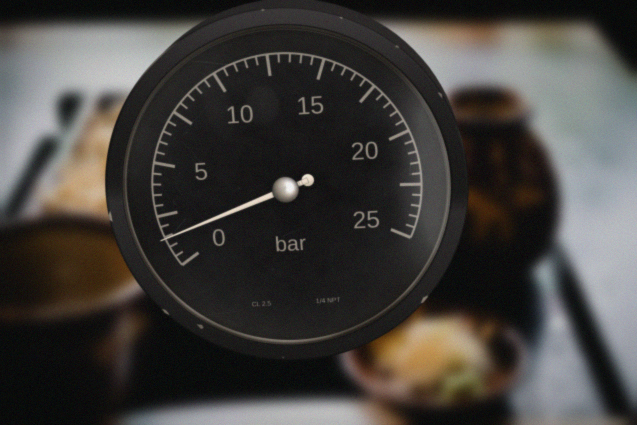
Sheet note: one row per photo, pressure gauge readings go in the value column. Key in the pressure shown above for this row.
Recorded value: 1.5 bar
